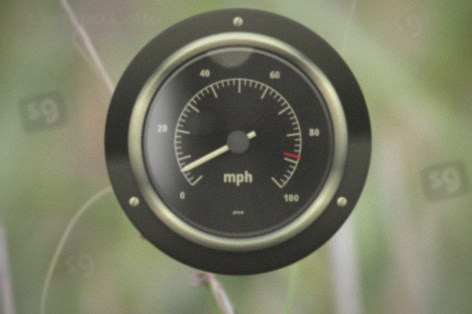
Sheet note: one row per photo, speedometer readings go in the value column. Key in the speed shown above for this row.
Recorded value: 6 mph
